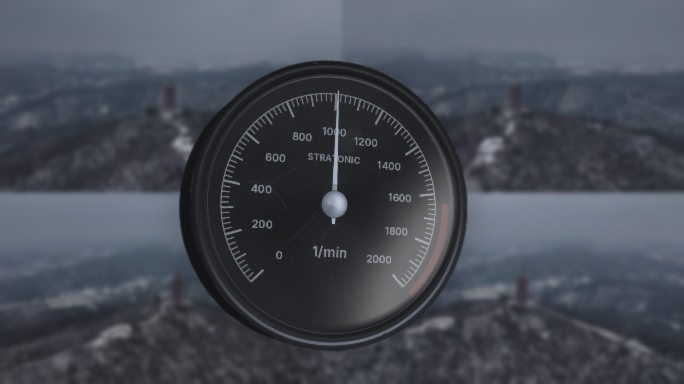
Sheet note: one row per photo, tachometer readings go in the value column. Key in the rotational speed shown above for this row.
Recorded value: 1000 rpm
